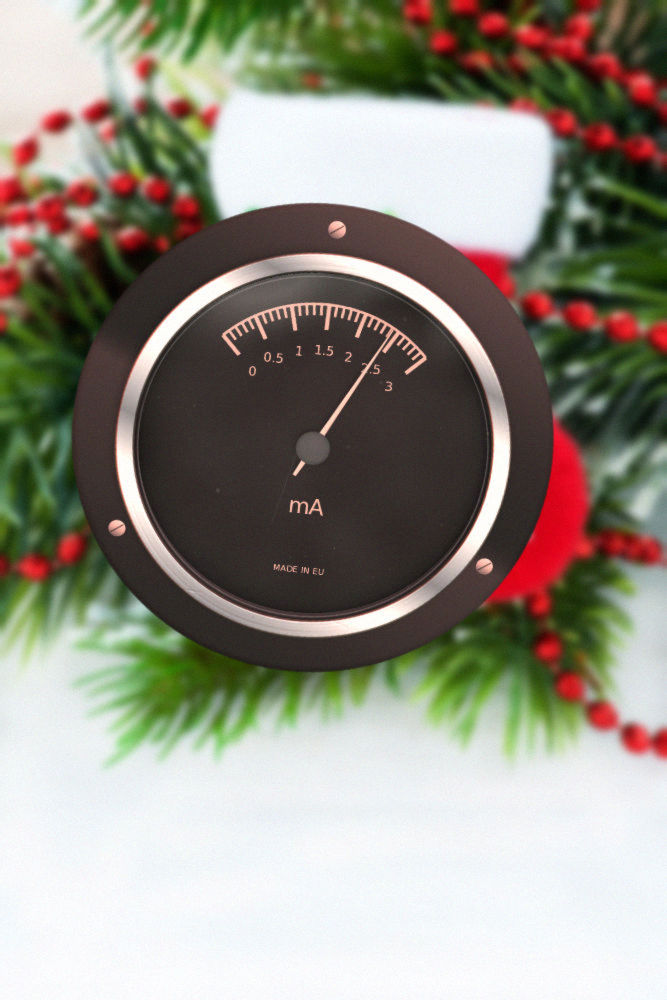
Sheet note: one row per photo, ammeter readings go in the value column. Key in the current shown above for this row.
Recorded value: 2.4 mA
